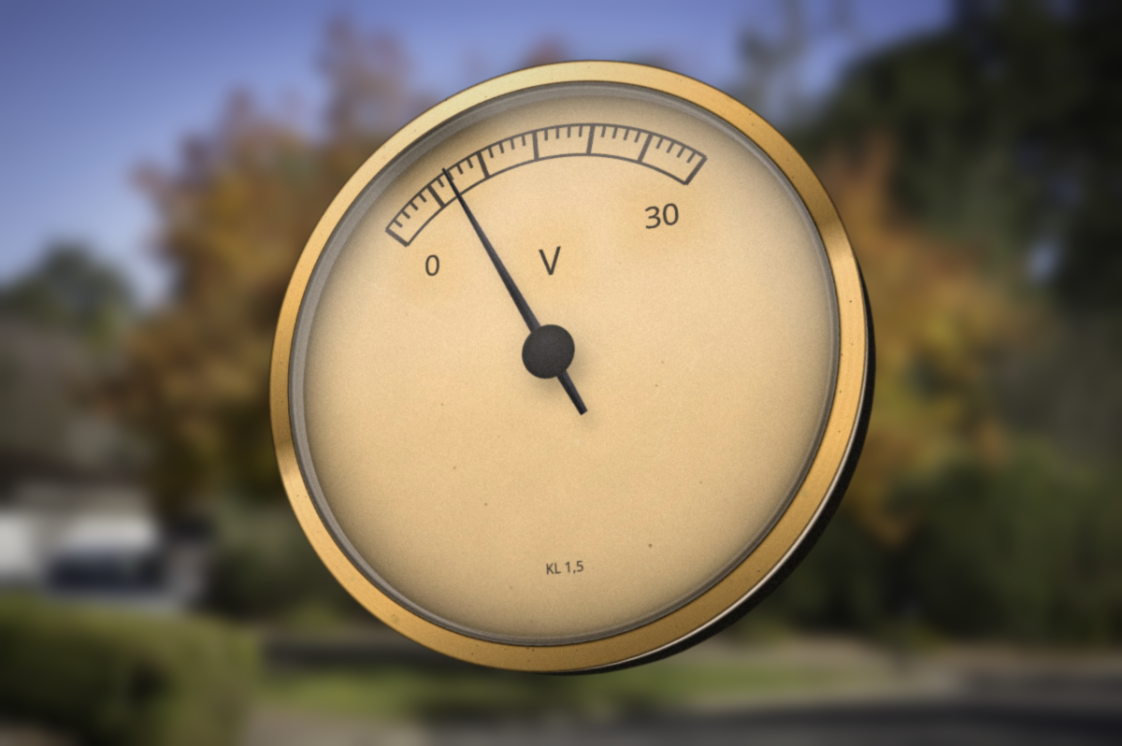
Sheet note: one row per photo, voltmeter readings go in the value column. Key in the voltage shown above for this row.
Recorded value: 7 V
